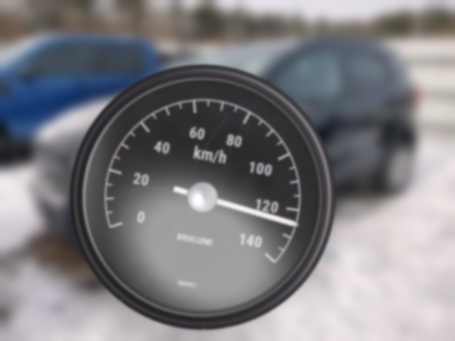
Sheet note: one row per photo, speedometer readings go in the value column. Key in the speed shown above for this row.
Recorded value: 125 km/h
